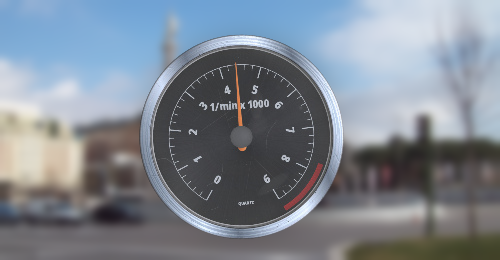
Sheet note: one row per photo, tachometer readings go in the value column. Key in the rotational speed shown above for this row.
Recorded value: 4400 rpm
